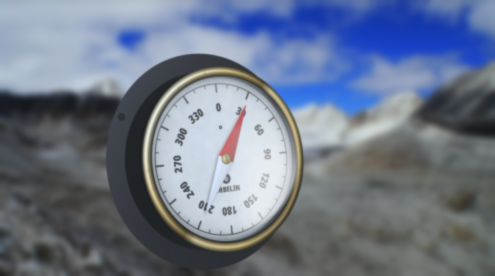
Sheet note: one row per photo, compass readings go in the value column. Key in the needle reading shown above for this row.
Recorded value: 30 °
